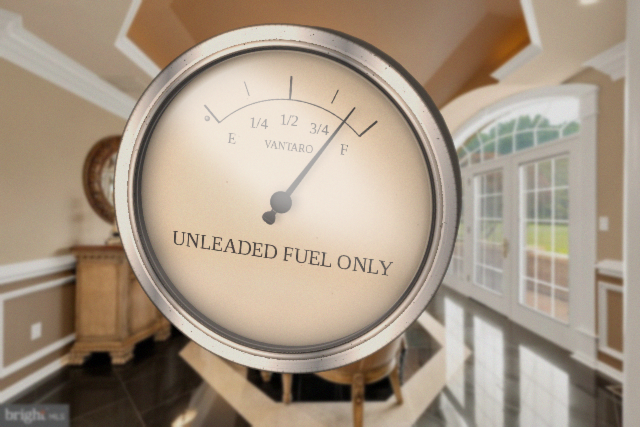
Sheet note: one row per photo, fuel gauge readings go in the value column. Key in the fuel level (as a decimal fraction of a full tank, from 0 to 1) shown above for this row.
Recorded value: 0.875
